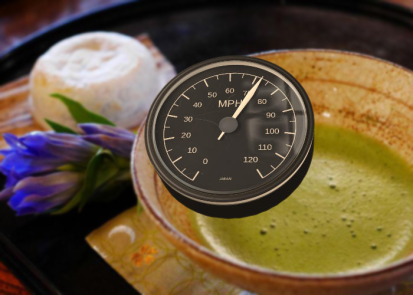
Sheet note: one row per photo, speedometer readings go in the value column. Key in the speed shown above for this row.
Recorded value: 72.5 mph
